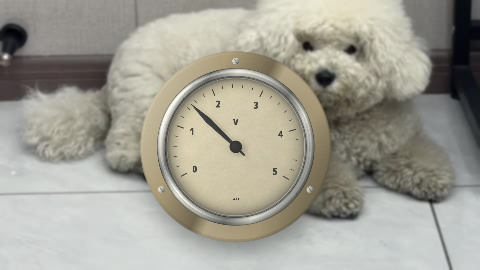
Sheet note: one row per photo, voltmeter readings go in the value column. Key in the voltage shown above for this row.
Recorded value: 1.5 V
